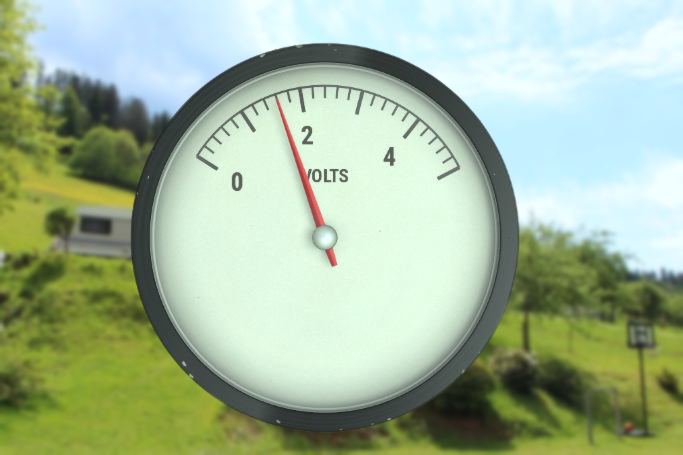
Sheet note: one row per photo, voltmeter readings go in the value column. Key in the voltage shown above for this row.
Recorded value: 1.6 V
